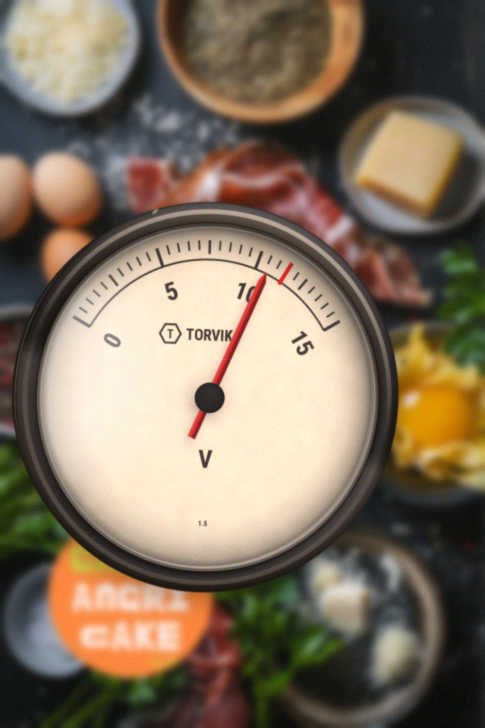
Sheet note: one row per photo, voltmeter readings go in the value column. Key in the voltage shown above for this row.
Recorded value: 10.5 V
